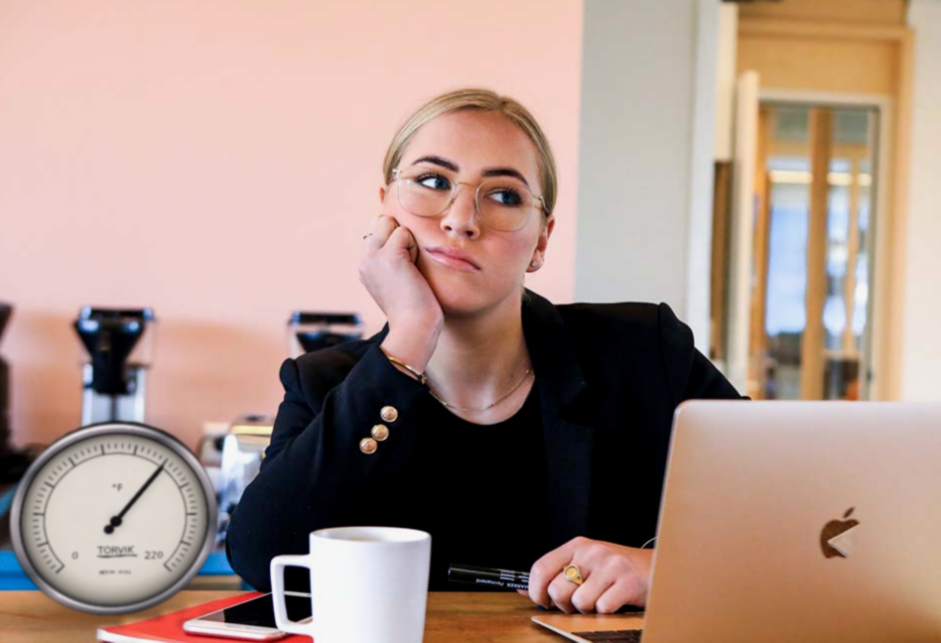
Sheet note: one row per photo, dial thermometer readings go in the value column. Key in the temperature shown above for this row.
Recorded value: 140 °F
